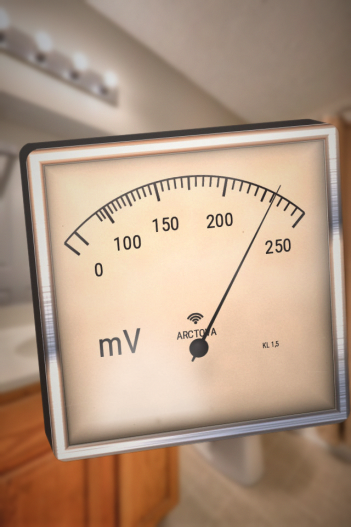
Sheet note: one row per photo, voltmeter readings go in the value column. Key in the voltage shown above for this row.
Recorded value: 230 mV
